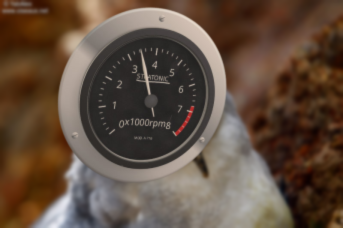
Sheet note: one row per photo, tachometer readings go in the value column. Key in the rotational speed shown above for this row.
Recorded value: 3400 rpm
